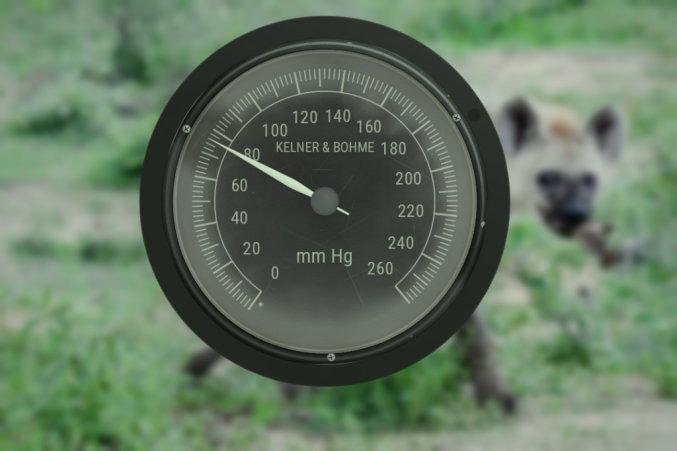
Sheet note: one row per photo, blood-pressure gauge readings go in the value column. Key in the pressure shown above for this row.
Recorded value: 76 mmHg
